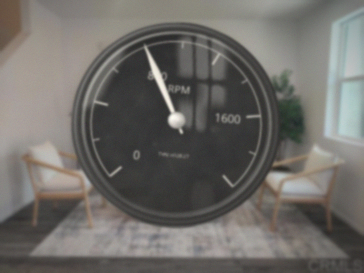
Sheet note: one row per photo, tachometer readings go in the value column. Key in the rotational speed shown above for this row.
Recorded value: 800 rpm
